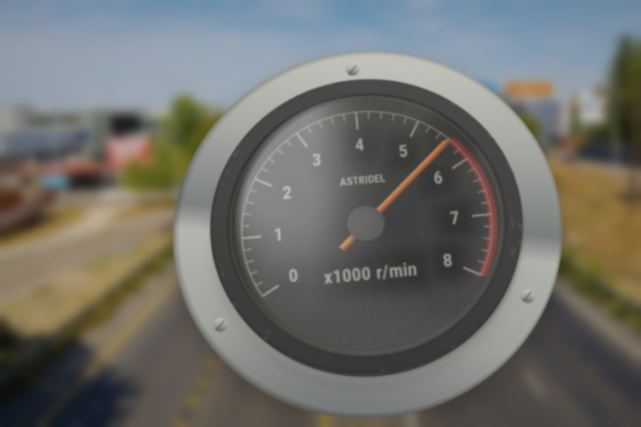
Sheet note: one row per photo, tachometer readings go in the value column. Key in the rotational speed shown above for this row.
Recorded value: 5600 rpm
